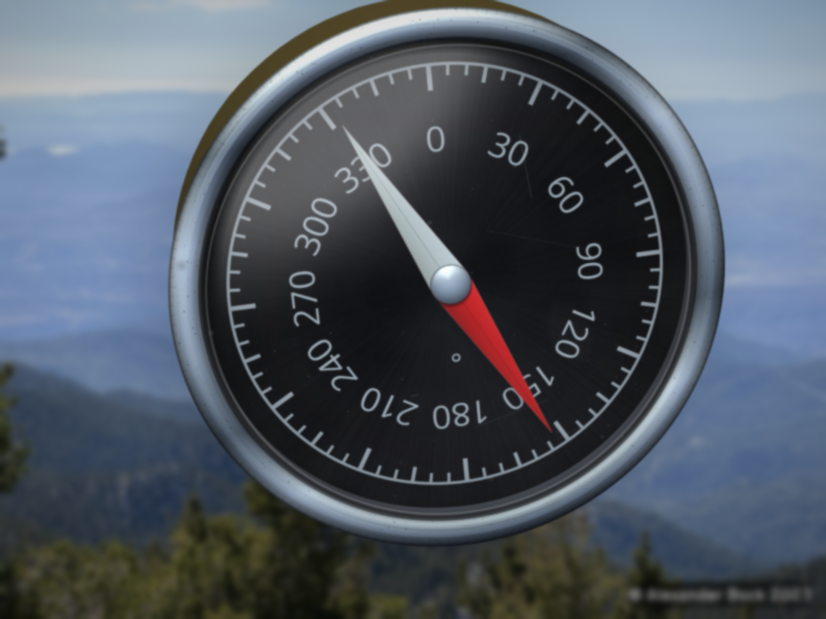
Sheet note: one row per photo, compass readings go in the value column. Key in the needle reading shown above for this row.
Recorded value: 152.5 °
